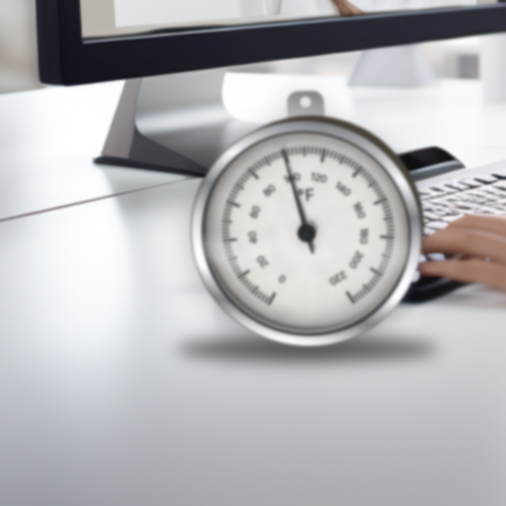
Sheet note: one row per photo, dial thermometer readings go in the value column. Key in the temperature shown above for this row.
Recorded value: 100 °F
